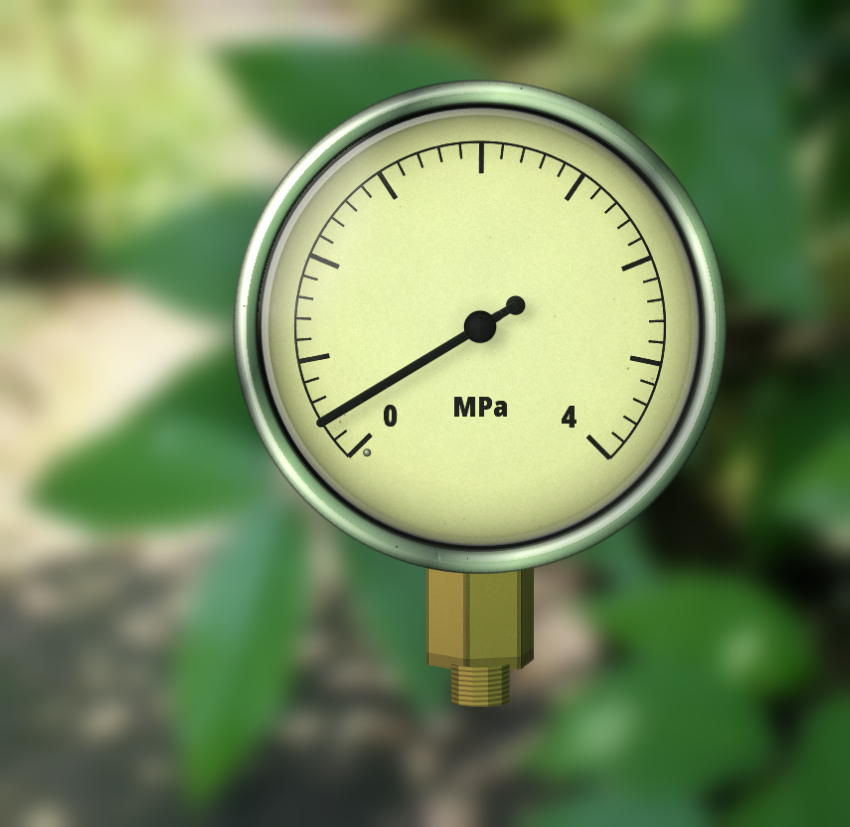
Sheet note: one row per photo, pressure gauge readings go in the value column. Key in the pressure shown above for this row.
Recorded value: 0.2 MPa
